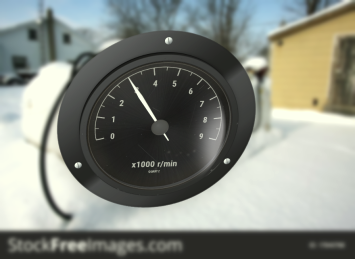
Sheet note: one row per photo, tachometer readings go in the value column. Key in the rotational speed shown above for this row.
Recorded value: 3000 rpm
